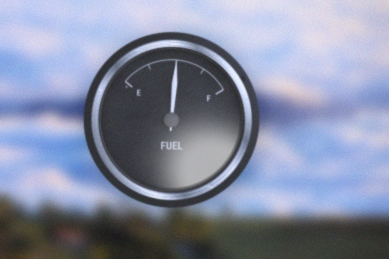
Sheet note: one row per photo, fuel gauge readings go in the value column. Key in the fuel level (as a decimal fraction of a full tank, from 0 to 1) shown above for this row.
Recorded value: 0.5
